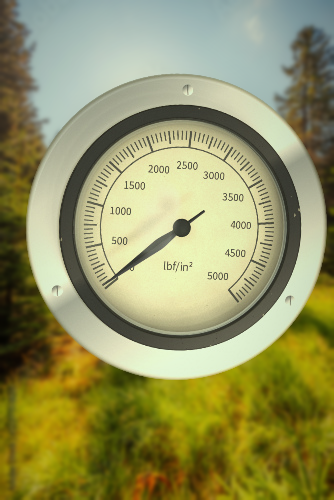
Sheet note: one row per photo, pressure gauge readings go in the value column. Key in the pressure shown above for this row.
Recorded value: 50 psi
